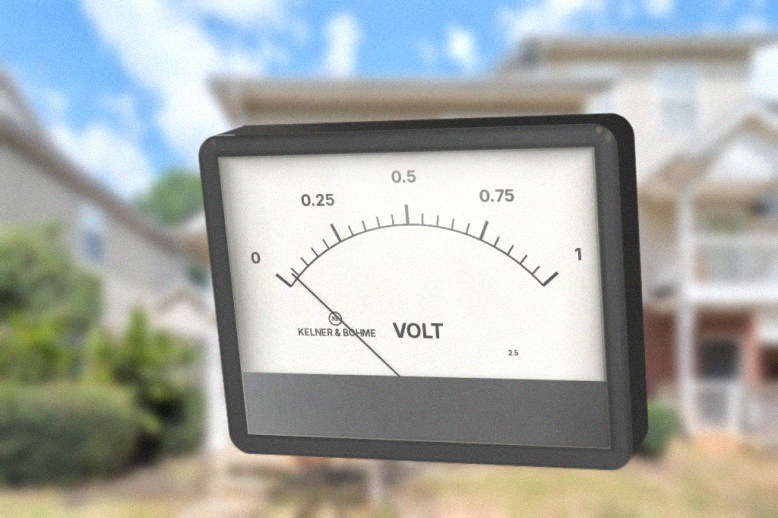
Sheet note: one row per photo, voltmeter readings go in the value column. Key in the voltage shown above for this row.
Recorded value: 0.05 V
